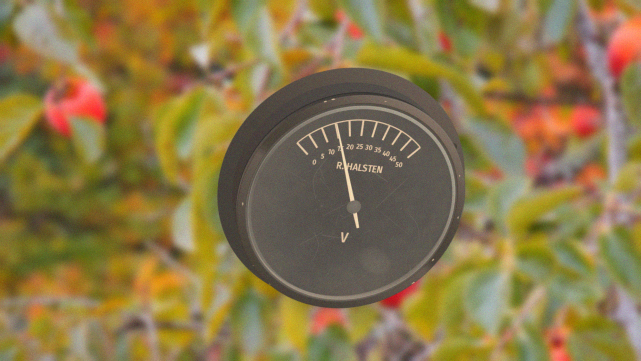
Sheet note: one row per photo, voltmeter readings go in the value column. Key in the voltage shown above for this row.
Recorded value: 15 V
